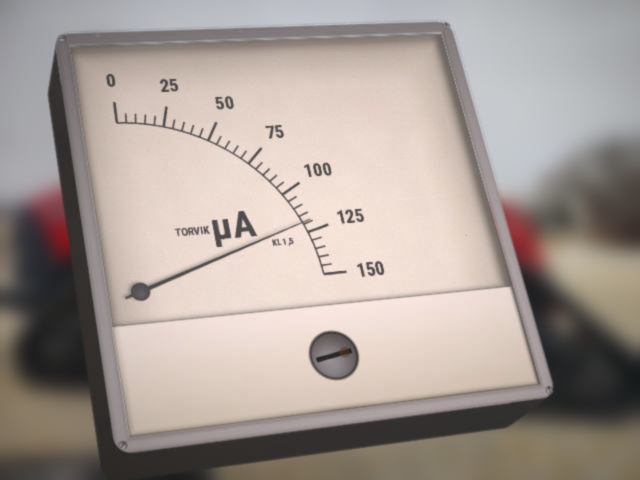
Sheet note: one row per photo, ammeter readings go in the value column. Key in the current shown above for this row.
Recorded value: 120 µA
